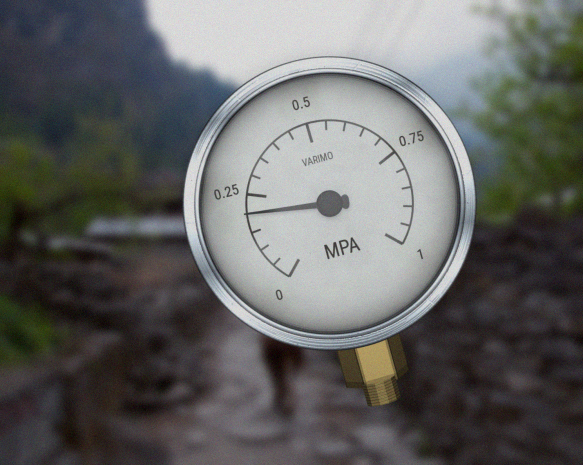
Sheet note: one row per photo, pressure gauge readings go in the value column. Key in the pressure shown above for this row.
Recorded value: 0.2 MPa
